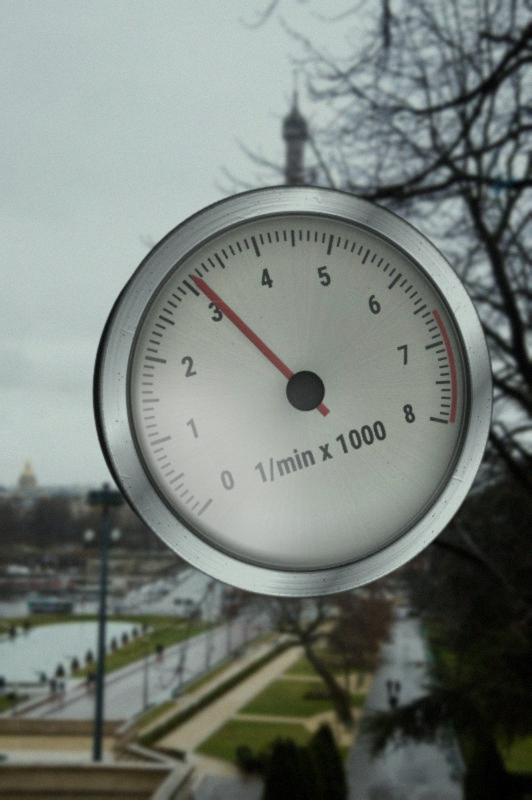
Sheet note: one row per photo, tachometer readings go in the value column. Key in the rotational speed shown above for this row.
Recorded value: 3100 rpm
